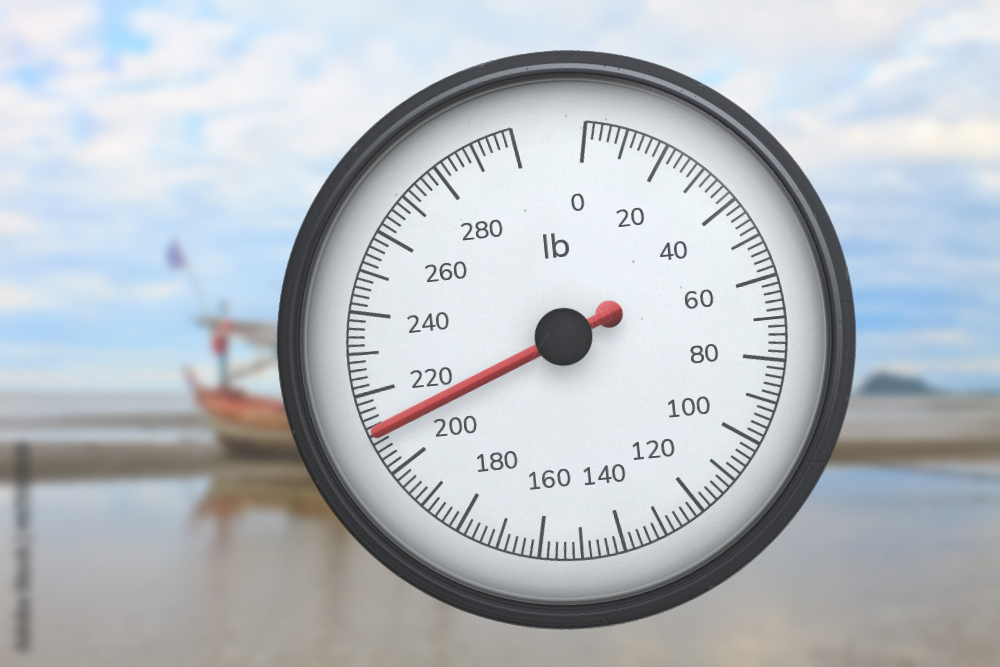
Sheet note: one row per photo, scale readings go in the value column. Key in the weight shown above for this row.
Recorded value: 210 lb
